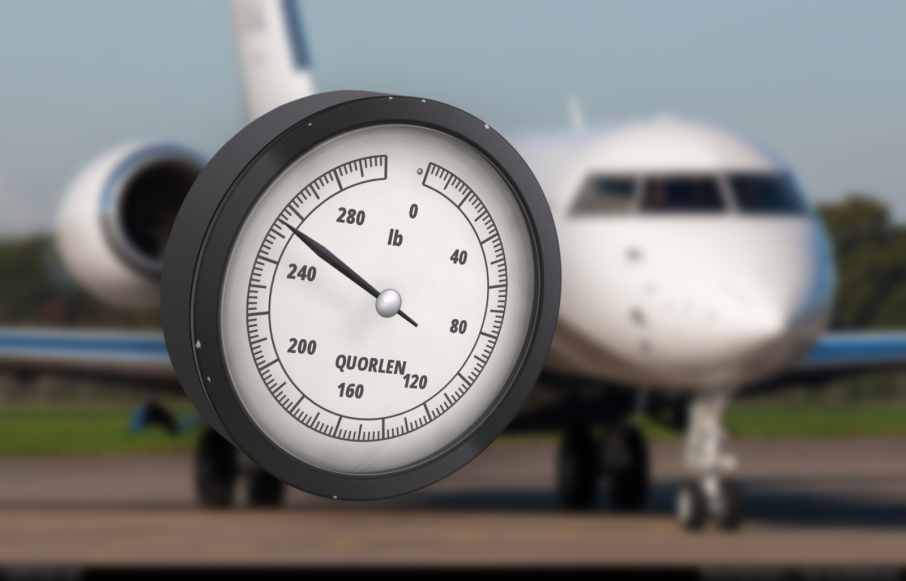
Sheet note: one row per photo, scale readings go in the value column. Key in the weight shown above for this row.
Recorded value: 254 lb
